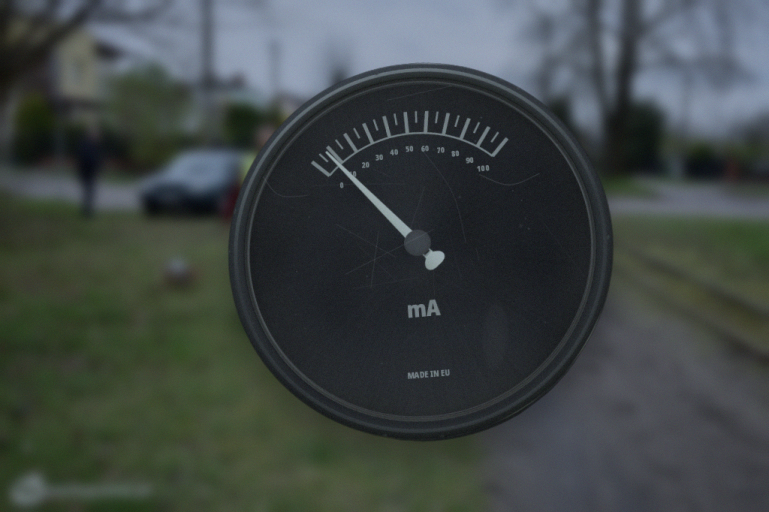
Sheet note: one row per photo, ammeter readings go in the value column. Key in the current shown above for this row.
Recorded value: 7.5 mA
